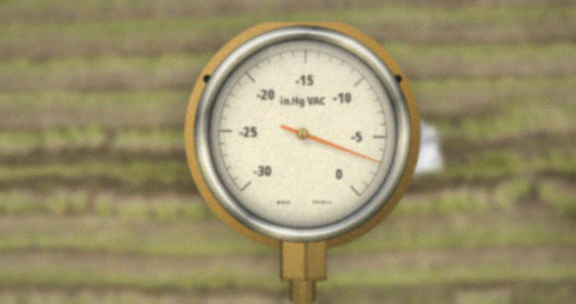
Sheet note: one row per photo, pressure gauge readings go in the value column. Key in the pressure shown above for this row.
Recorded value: -3 inHg
